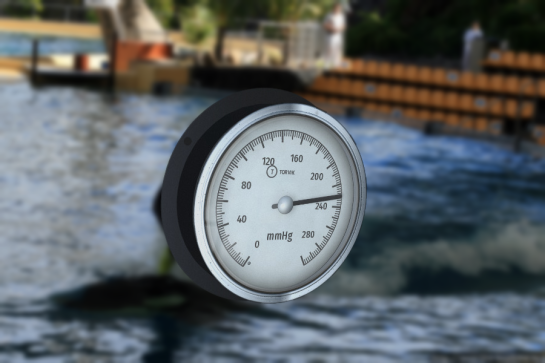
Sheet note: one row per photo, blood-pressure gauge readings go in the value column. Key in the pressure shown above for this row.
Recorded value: 230 mmHg
